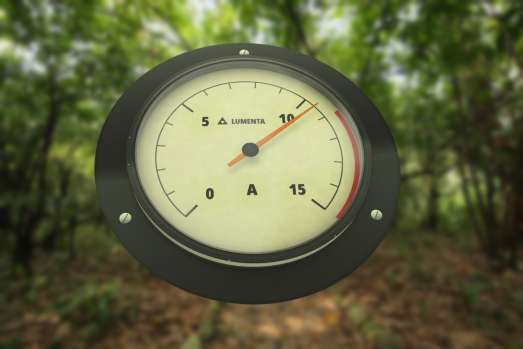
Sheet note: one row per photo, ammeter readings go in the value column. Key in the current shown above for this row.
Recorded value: 10.5 A
